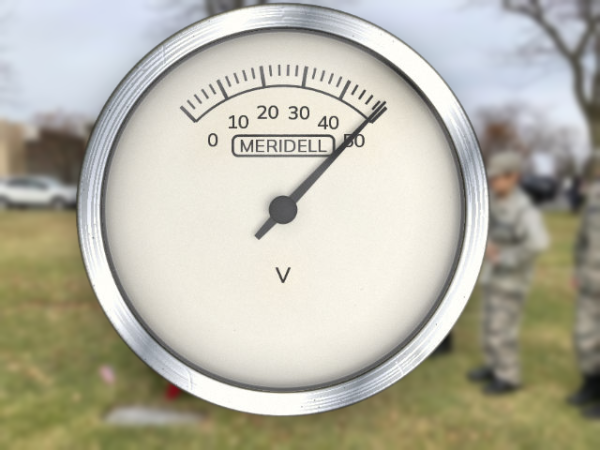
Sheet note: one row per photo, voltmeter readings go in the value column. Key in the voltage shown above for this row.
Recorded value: 49 V
